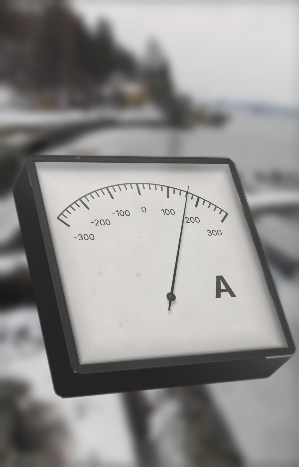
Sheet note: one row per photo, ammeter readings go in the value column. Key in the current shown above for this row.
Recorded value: 160 A
